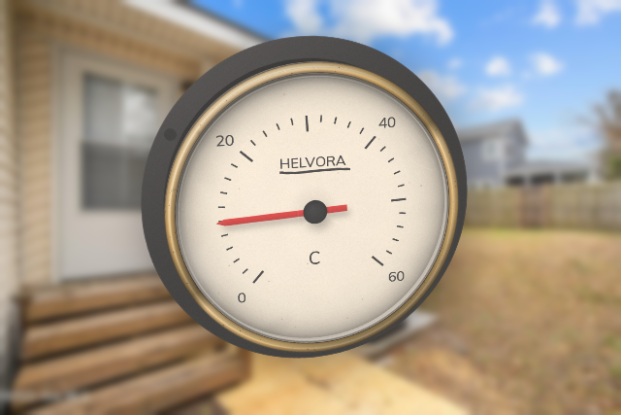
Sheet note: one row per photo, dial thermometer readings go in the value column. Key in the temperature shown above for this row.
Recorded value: 10 °C
